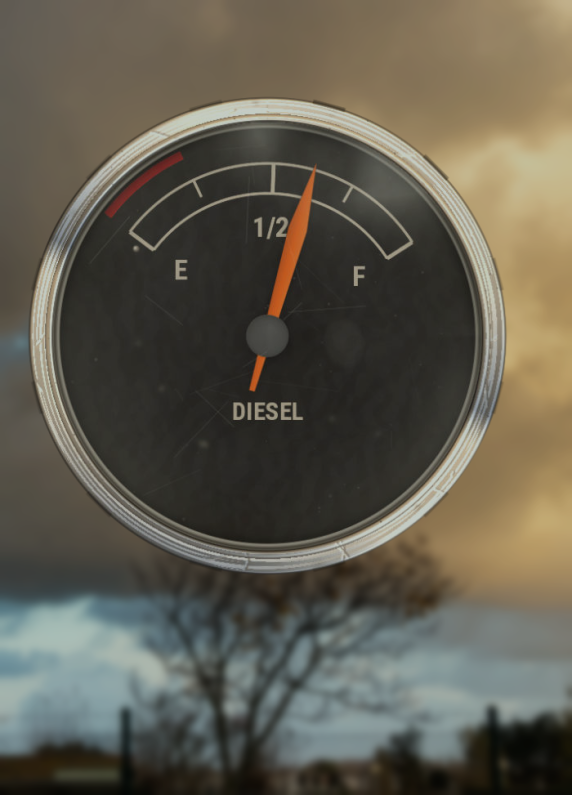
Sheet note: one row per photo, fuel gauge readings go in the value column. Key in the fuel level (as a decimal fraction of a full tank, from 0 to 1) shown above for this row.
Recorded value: 0.625
